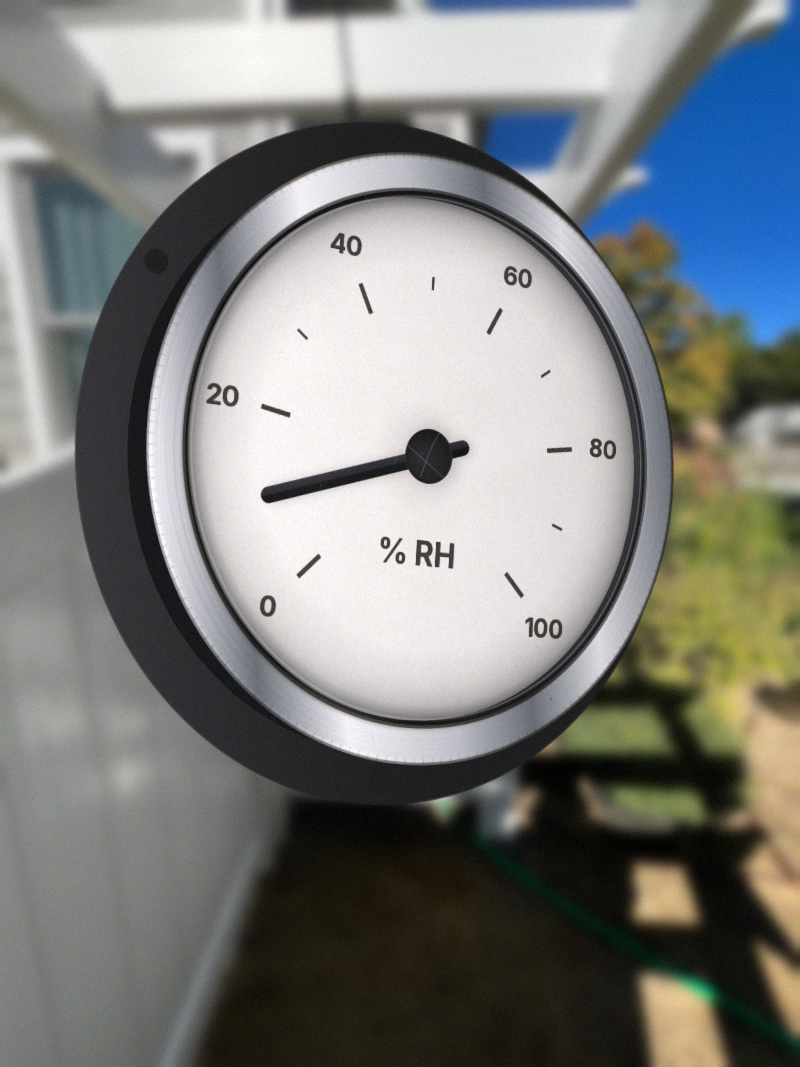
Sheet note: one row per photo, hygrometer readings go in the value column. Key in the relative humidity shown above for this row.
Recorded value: 10 %
